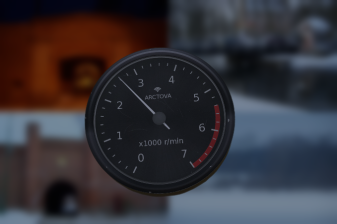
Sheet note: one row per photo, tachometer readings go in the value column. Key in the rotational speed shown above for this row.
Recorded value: 2600 rpm
